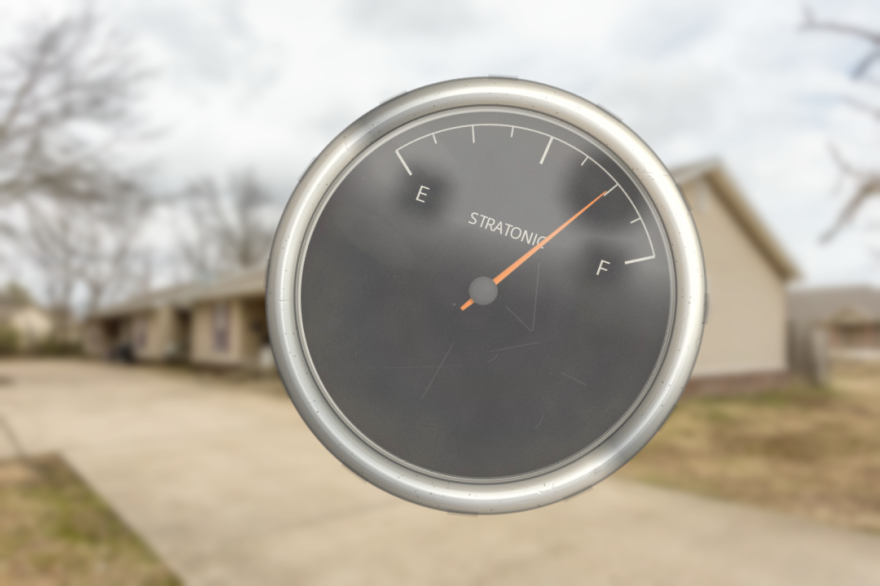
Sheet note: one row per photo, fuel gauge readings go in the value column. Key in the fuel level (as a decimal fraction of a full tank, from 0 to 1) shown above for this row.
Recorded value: 0.75
